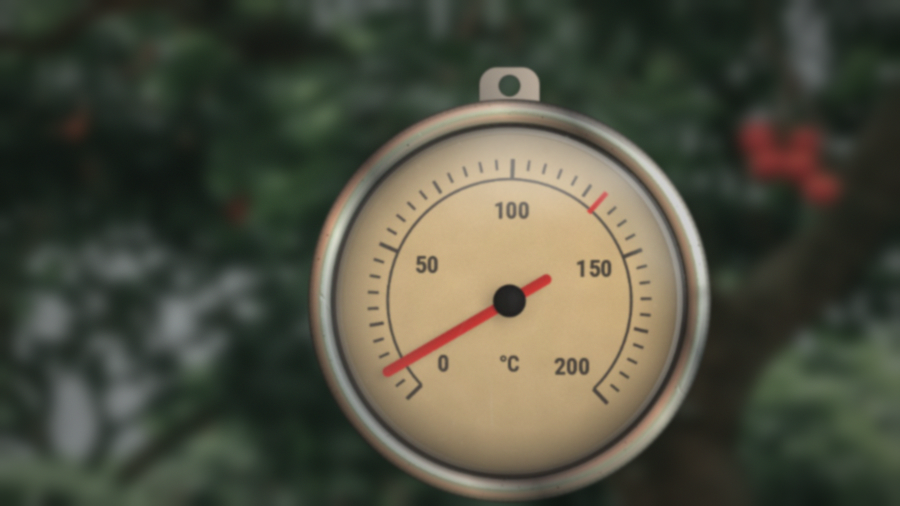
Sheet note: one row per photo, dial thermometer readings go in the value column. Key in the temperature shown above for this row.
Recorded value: 10 °C
